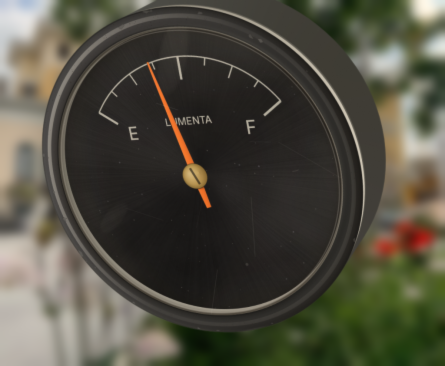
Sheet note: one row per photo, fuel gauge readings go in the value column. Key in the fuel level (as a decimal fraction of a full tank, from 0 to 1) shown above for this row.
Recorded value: 0.375
